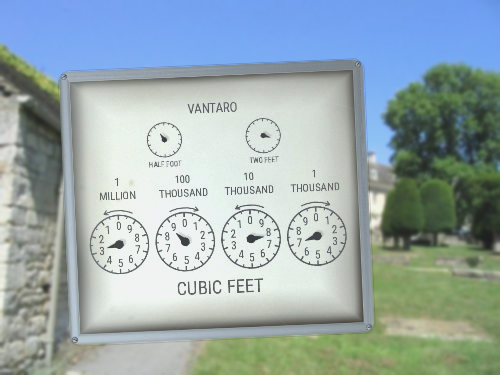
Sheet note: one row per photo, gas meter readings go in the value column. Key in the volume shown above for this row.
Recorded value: 287700 ft³
